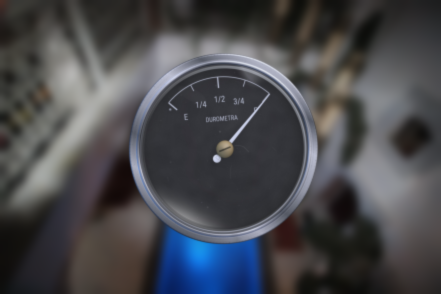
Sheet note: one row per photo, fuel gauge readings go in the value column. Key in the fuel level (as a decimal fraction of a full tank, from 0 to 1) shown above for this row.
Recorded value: 1
